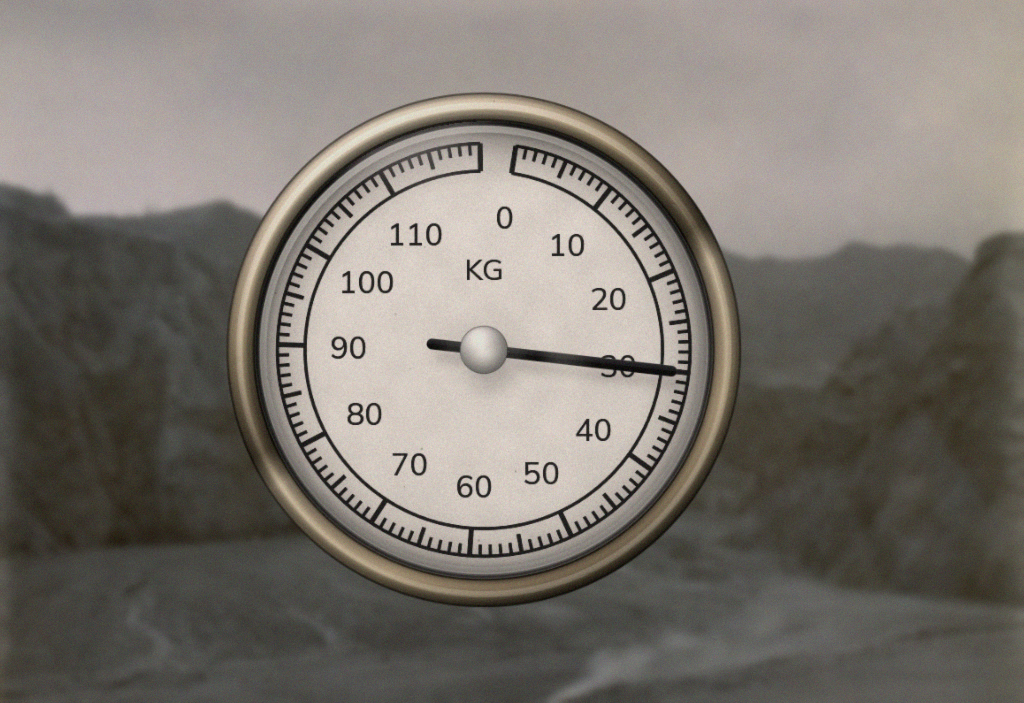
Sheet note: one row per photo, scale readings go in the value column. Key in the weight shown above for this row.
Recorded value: 30 kg
